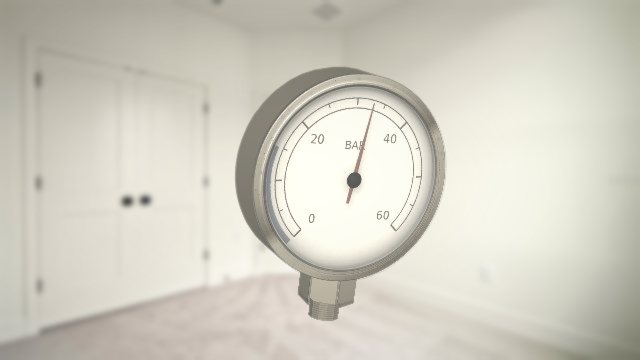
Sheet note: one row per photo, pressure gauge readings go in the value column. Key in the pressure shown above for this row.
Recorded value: 32.5 bar
